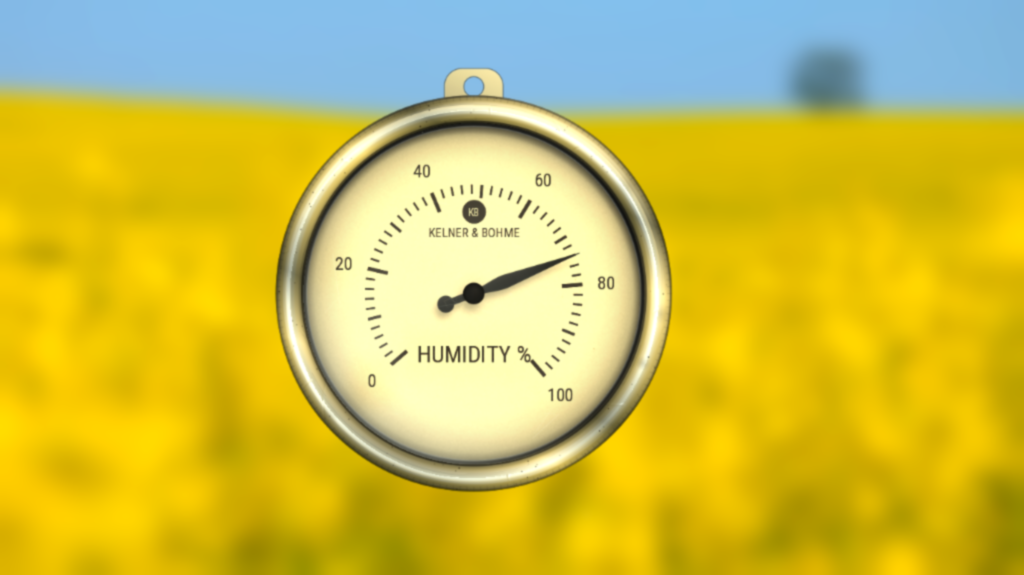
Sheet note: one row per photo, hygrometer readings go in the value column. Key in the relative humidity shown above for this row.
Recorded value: 74 %
